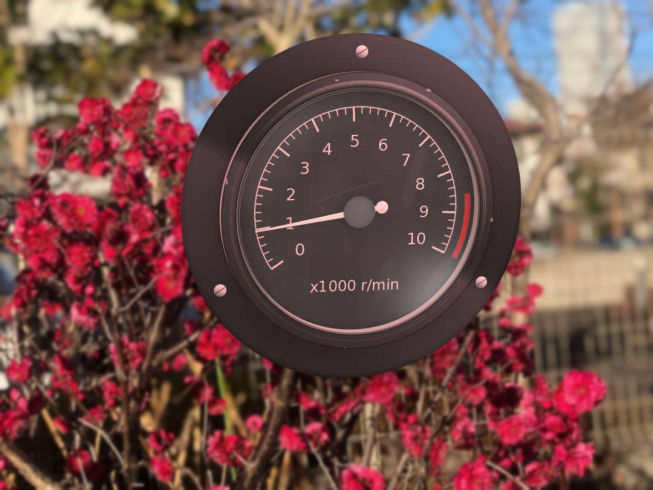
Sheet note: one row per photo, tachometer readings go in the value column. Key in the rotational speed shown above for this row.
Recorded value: 1000 rpm
